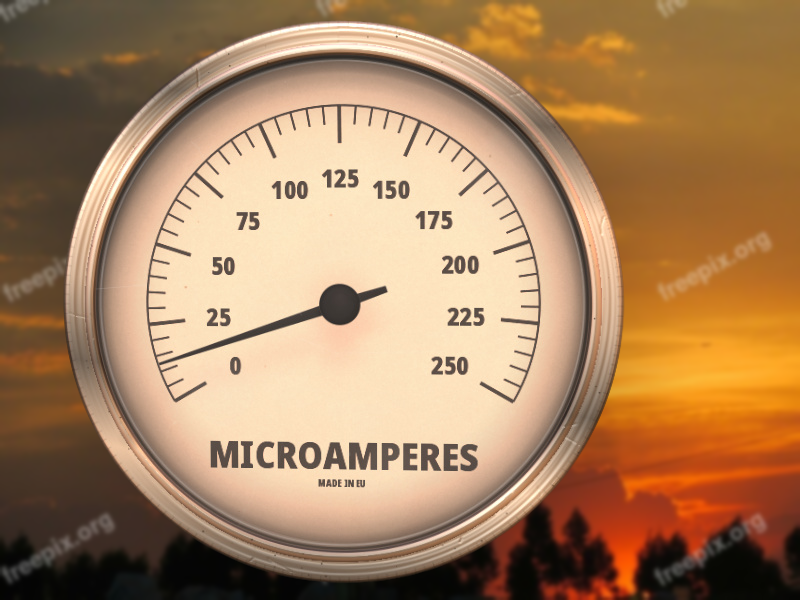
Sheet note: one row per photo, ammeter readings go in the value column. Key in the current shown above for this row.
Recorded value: 12.5 µA
